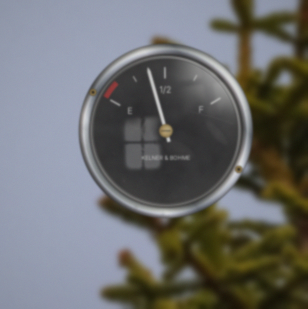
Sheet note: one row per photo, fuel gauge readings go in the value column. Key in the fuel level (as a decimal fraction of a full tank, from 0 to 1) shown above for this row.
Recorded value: 0.375
